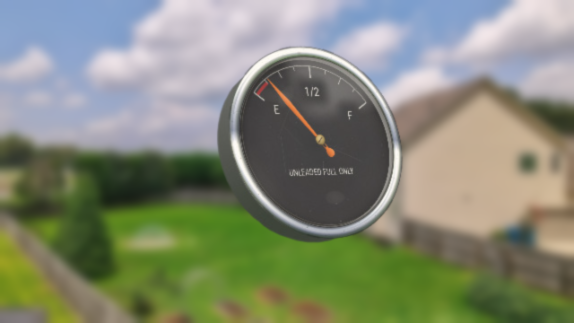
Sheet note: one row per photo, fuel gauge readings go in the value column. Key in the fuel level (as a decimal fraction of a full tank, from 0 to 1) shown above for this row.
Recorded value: 0.125
